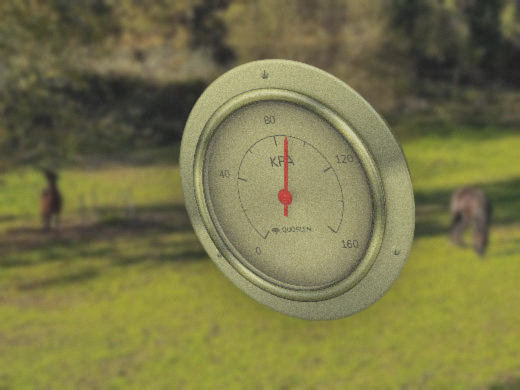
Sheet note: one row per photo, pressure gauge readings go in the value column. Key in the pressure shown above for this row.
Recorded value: 90 kPa
